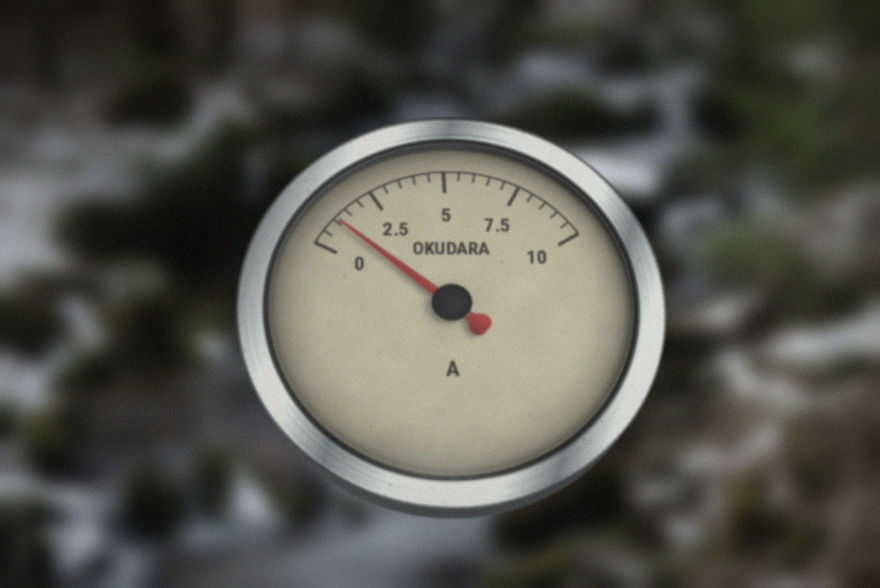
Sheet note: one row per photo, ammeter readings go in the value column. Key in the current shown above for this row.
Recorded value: 1 A
